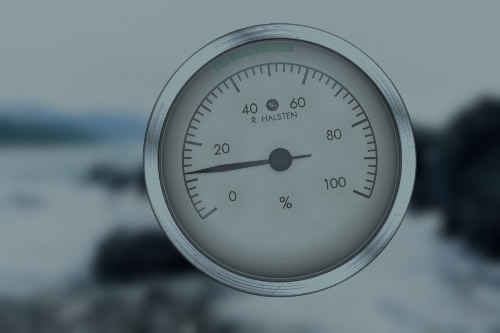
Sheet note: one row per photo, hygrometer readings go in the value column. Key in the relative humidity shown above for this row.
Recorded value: 12 %
